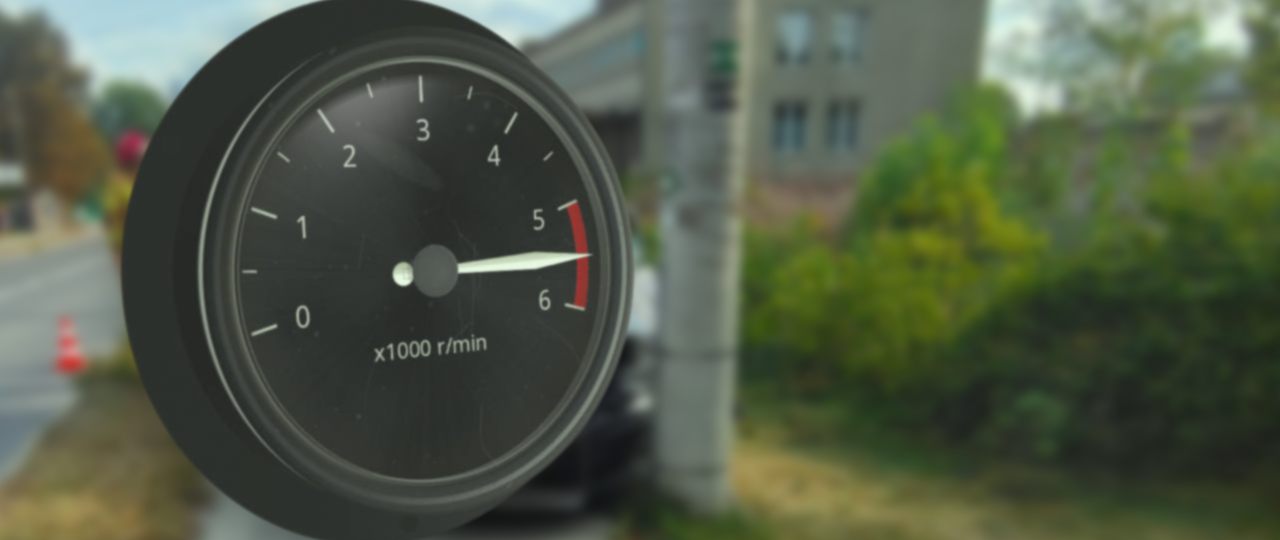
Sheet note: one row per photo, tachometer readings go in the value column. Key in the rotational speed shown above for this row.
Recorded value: 5500 rpm
